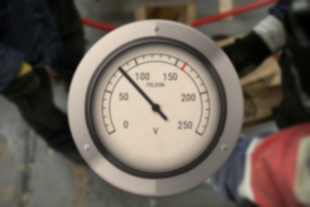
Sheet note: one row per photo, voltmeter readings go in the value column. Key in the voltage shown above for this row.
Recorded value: 80 V
